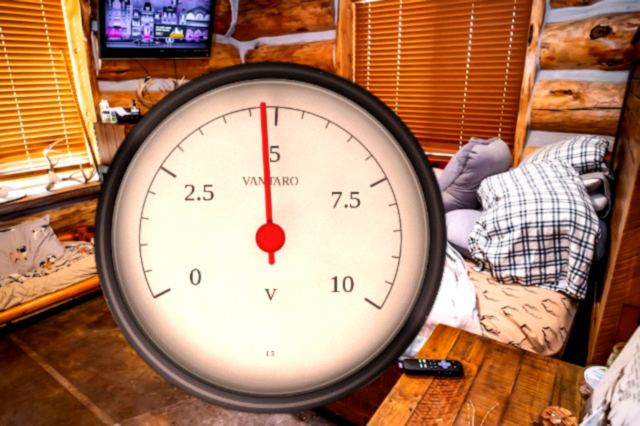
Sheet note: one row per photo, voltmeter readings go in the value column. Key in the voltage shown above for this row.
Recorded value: 4.75 V
